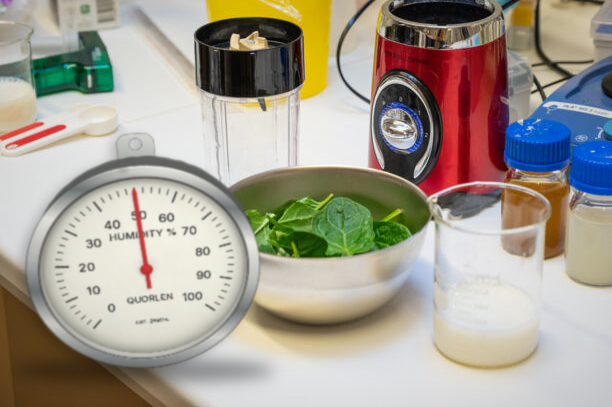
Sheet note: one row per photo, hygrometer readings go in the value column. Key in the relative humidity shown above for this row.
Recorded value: 50 %
